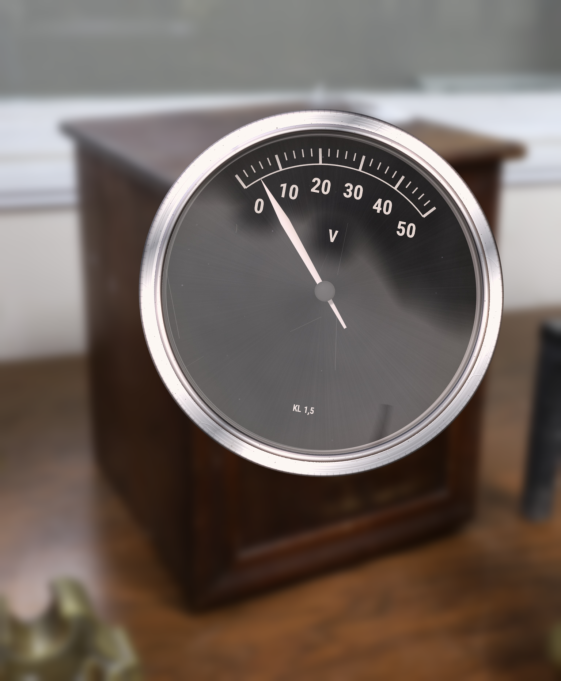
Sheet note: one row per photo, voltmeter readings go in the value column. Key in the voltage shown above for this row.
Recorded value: 4 V
